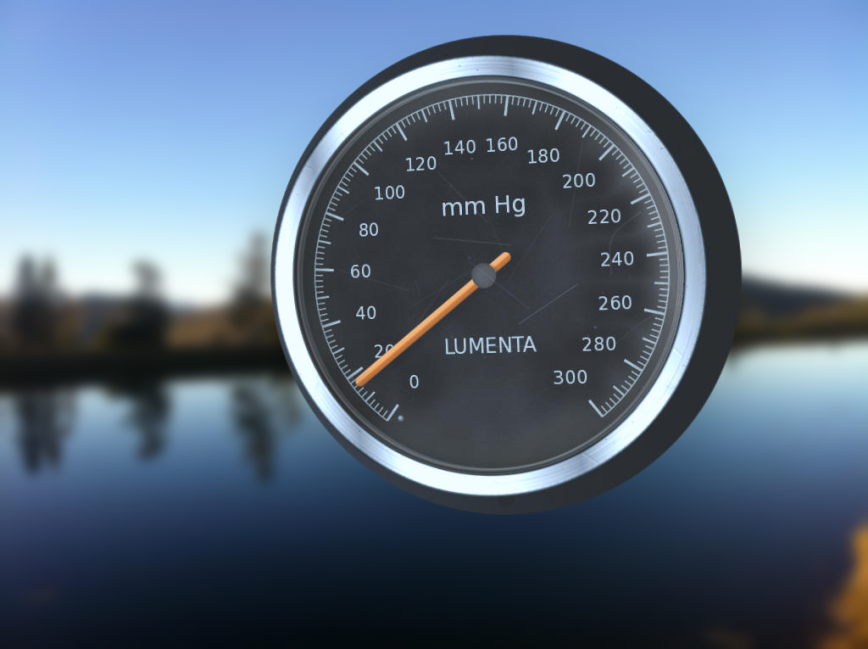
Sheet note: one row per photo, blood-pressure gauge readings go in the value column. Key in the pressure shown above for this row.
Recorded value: 16 mmHg
